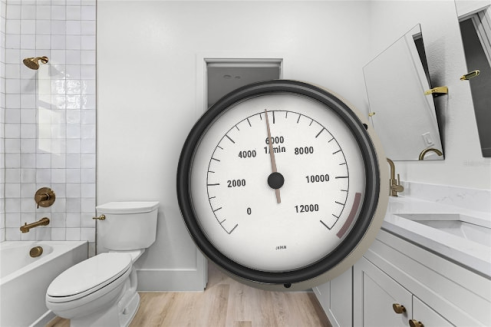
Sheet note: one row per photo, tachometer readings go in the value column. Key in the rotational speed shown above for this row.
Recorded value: 5750 rpm
